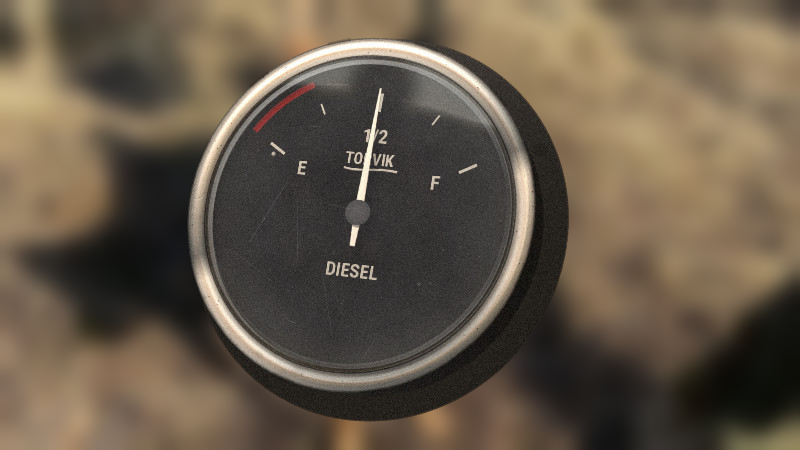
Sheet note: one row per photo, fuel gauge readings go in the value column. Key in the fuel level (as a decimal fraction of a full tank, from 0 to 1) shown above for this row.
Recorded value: 0.5
